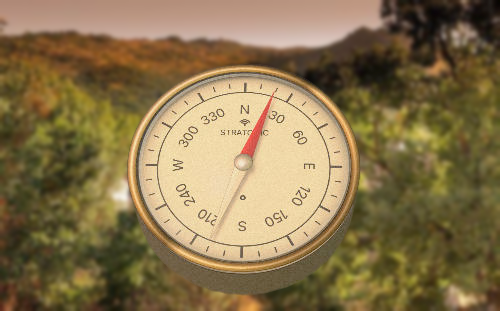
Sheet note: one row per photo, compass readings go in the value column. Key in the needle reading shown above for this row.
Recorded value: 20 °
